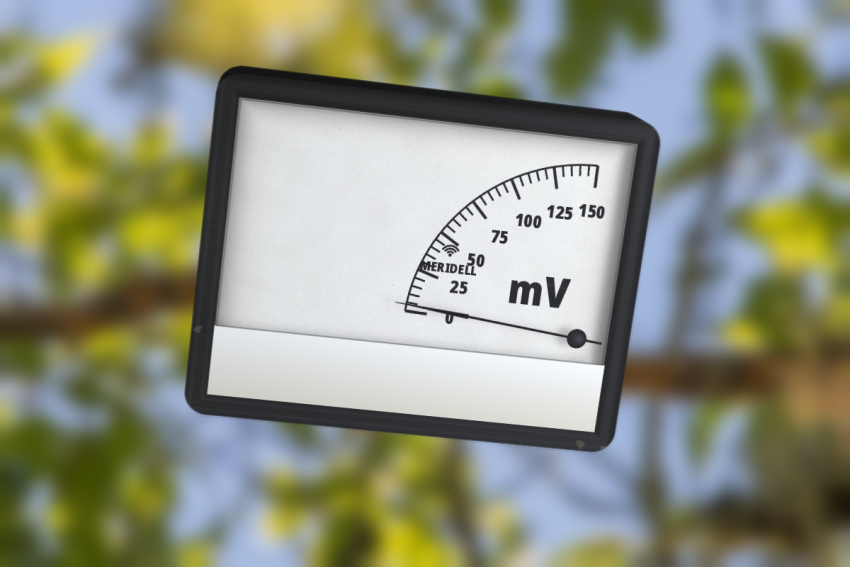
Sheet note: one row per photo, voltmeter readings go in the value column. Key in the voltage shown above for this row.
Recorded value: 5 mV
